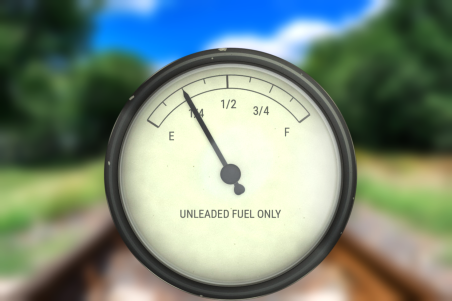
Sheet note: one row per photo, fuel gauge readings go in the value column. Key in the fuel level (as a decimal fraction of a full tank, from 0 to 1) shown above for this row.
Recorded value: 0.25
